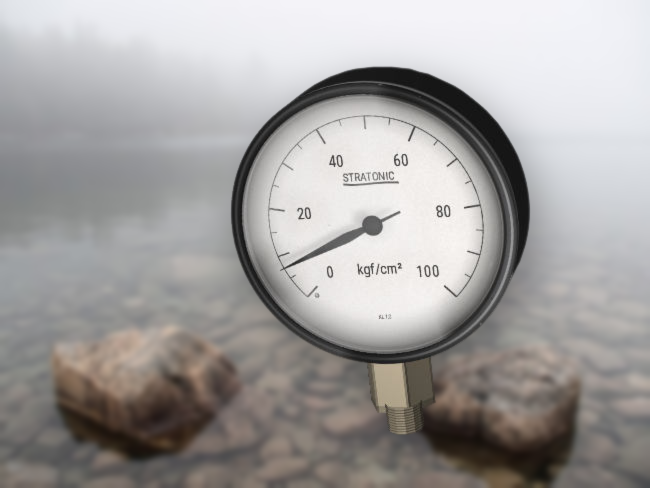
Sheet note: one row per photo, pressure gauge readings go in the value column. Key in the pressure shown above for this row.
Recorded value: 7.5 kg/cm²
